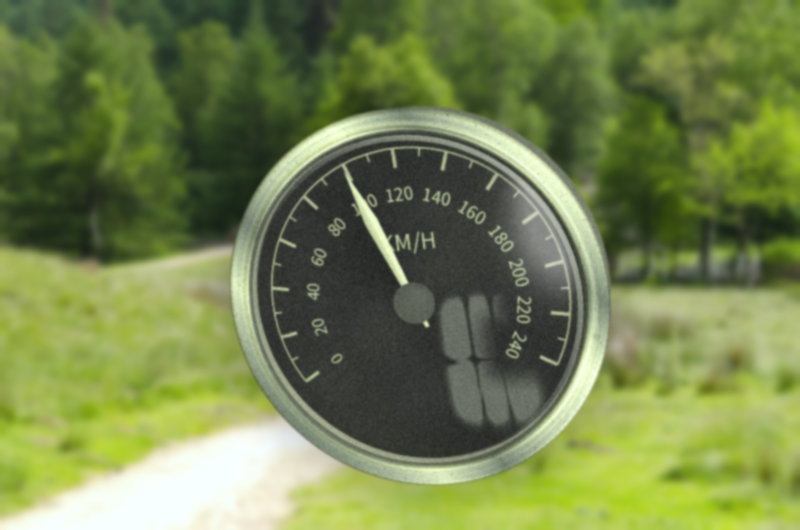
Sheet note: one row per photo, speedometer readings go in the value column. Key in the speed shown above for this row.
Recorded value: 100 km/h
